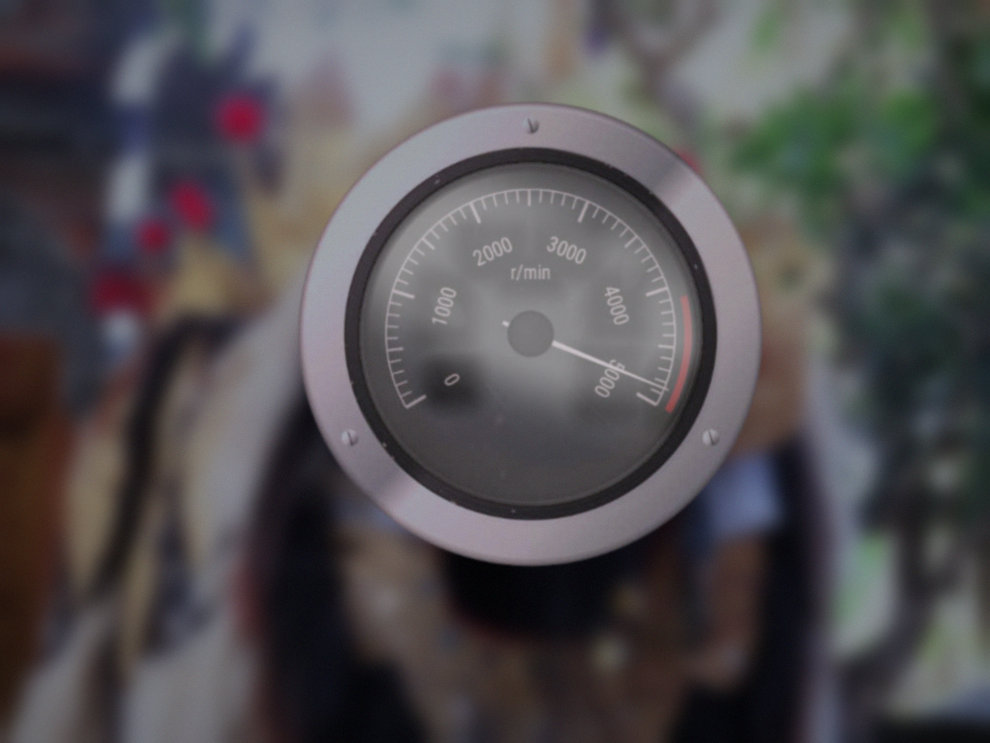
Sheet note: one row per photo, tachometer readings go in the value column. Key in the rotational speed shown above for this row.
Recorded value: 4850 rpm
